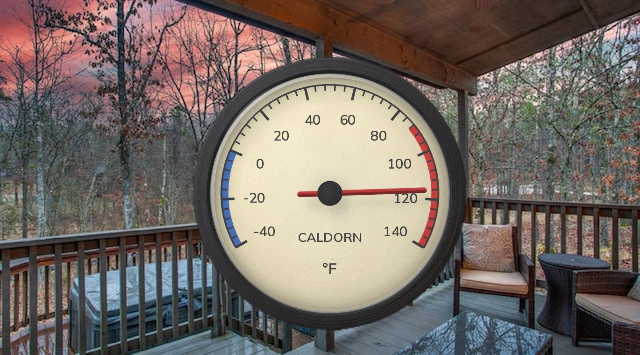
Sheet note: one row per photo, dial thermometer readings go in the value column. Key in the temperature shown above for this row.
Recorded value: 116 °F
